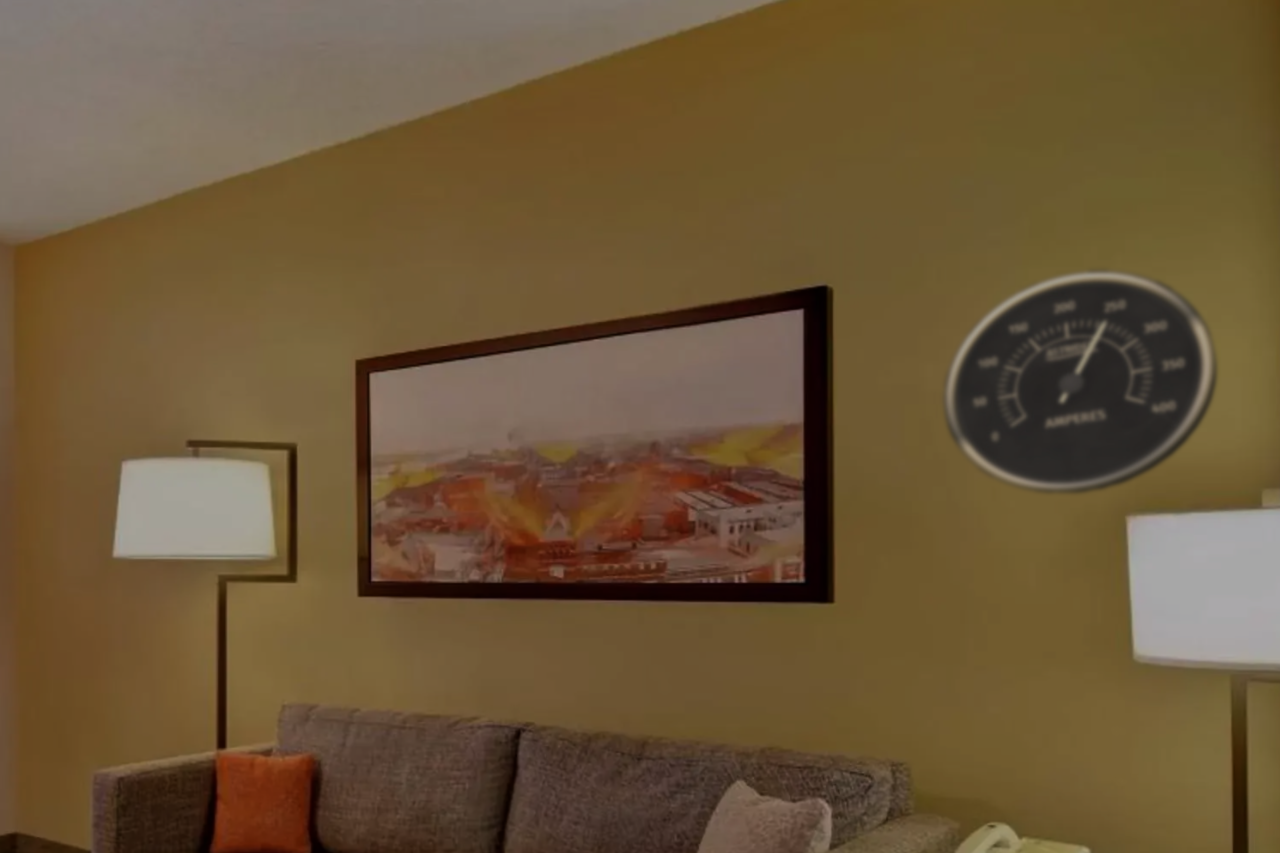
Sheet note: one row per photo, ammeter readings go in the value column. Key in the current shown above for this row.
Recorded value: 250 A
